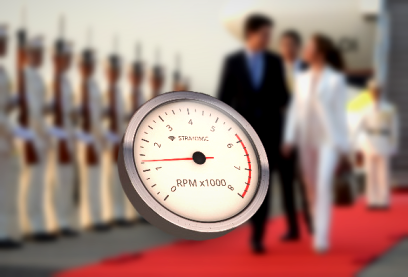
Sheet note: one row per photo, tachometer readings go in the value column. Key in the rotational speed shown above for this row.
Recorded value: 1250 rpm
